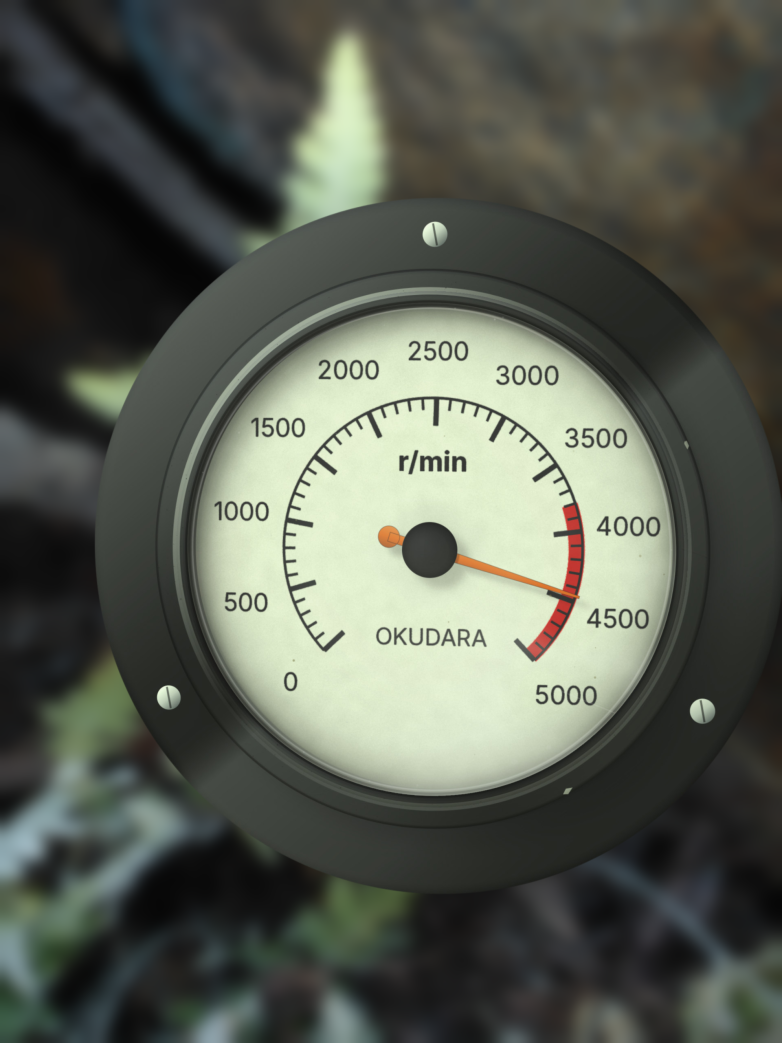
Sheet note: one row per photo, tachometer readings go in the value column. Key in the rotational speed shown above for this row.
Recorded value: 4450 rpm
